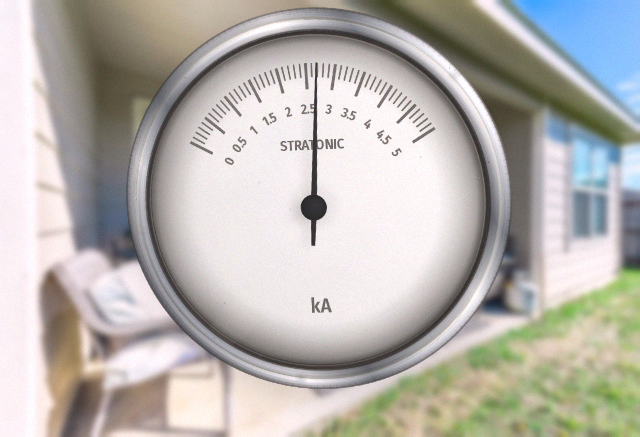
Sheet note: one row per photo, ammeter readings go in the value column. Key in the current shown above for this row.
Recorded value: 2.7 kA
